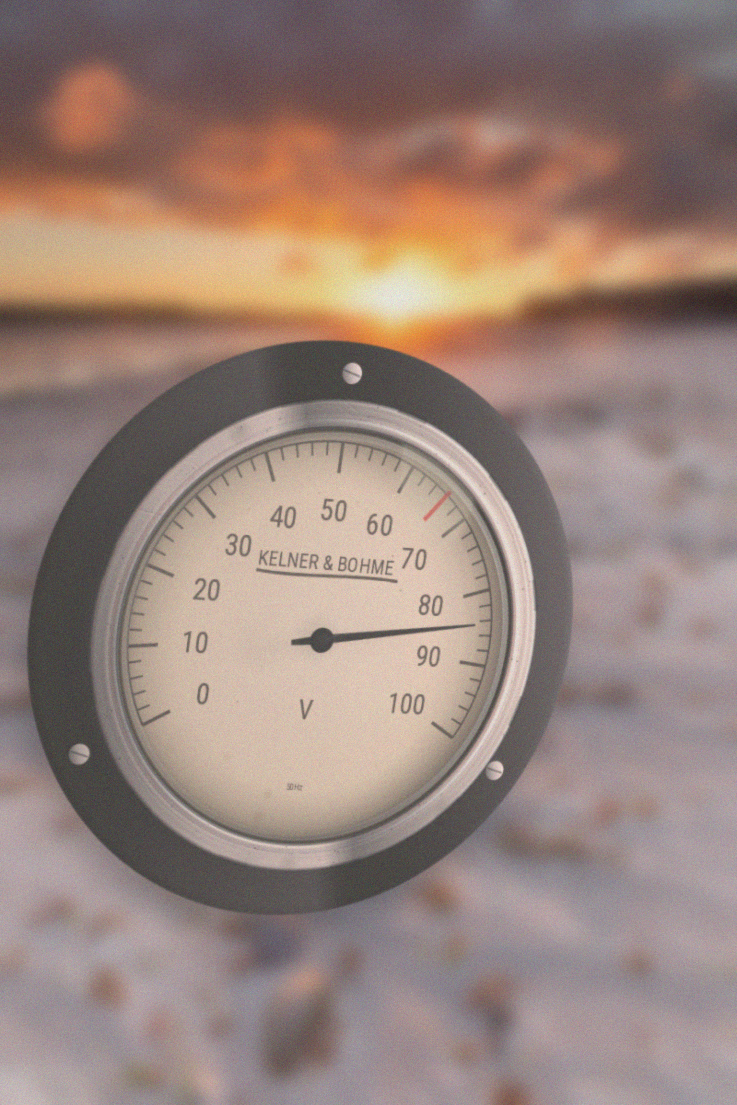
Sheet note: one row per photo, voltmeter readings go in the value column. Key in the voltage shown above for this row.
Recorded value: 84 V
